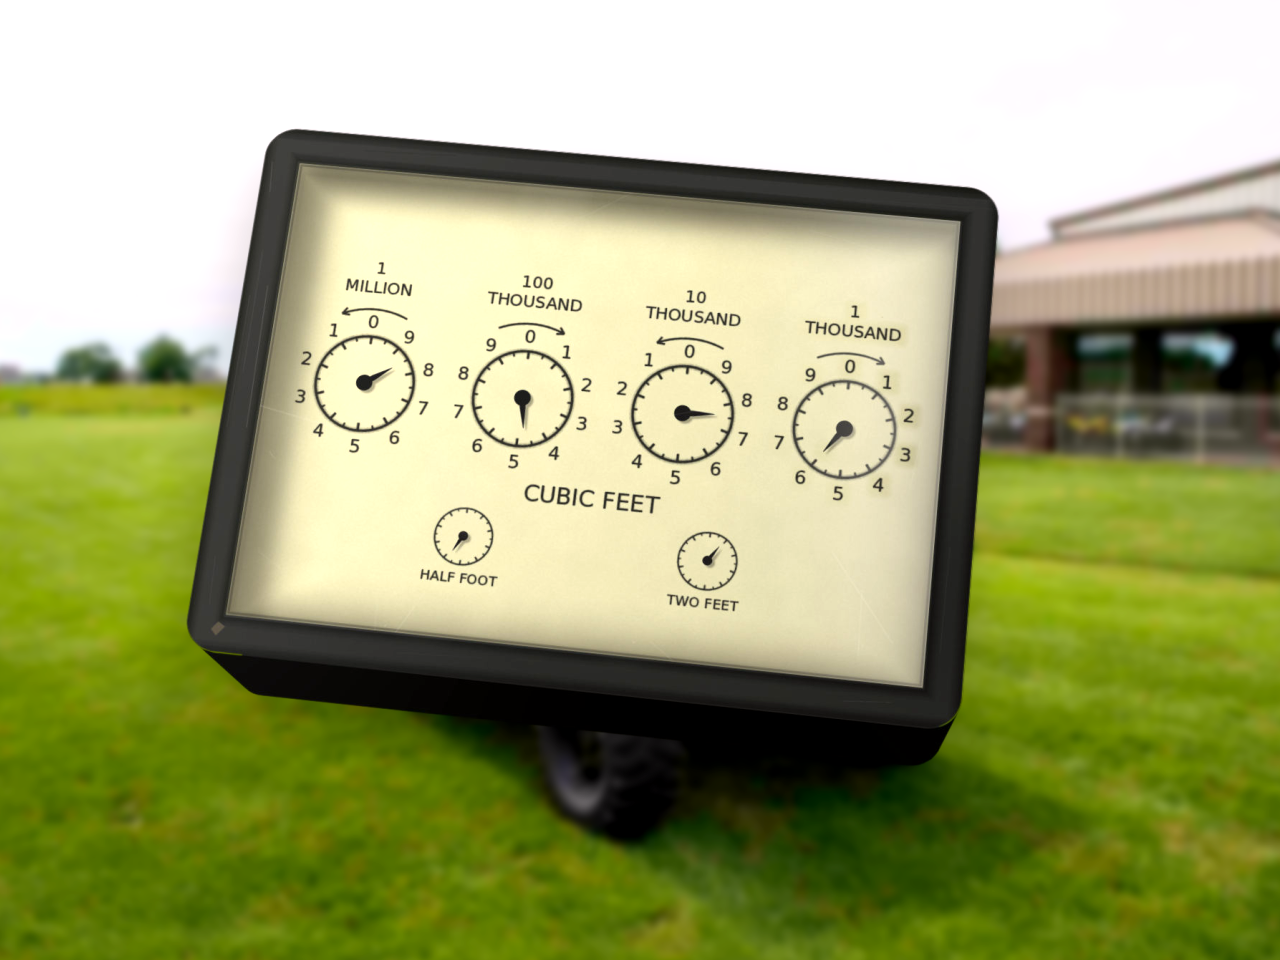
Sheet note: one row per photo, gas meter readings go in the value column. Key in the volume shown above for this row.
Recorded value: 847600 ft³
